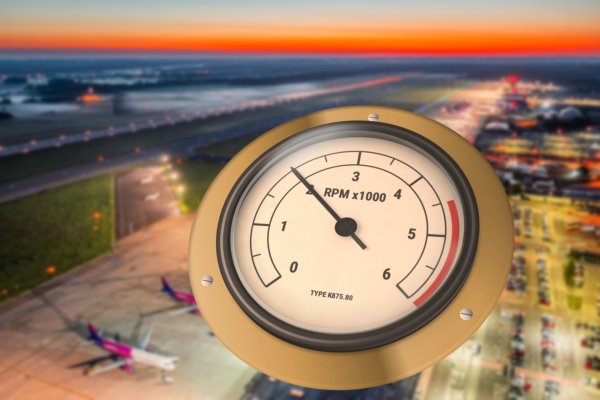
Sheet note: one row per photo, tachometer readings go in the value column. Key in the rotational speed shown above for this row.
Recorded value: 2000 rpm
